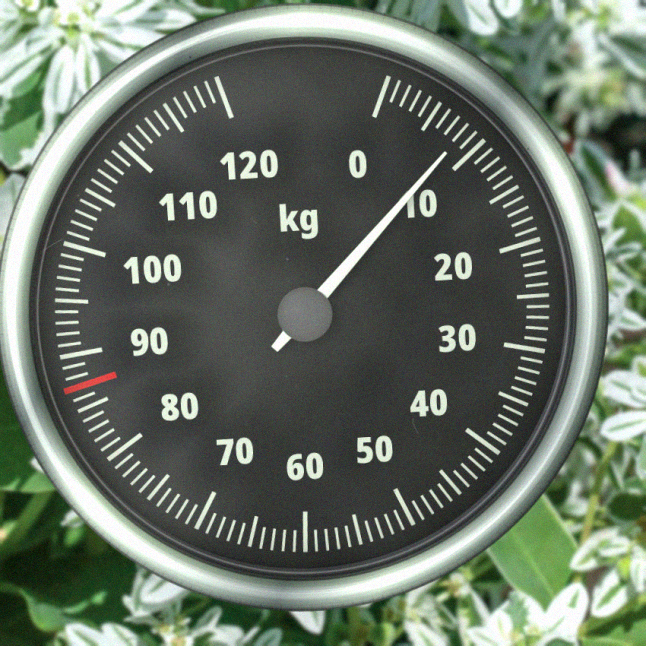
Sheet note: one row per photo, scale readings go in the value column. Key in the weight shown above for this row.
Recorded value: 8 kg
